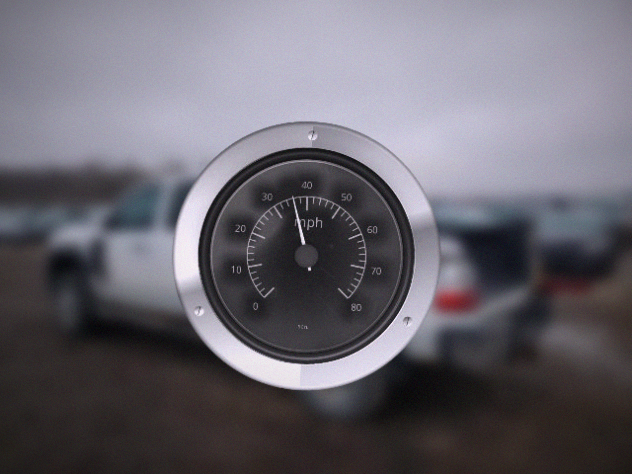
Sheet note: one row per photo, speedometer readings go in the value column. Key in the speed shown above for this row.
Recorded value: 36 mph
